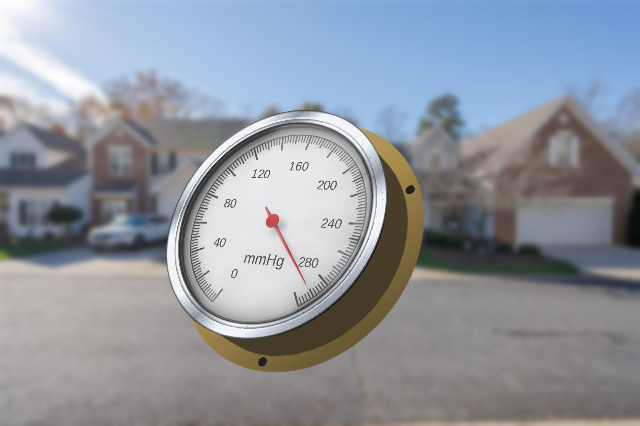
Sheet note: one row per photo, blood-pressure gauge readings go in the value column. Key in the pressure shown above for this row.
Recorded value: 290 mmHg
